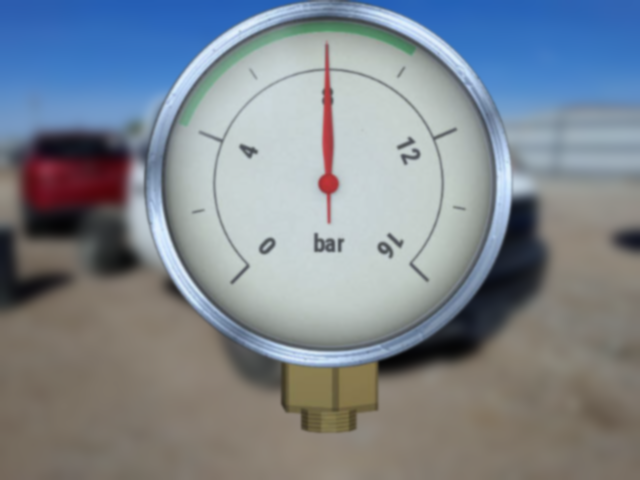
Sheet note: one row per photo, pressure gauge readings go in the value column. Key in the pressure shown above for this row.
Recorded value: 8 bar
